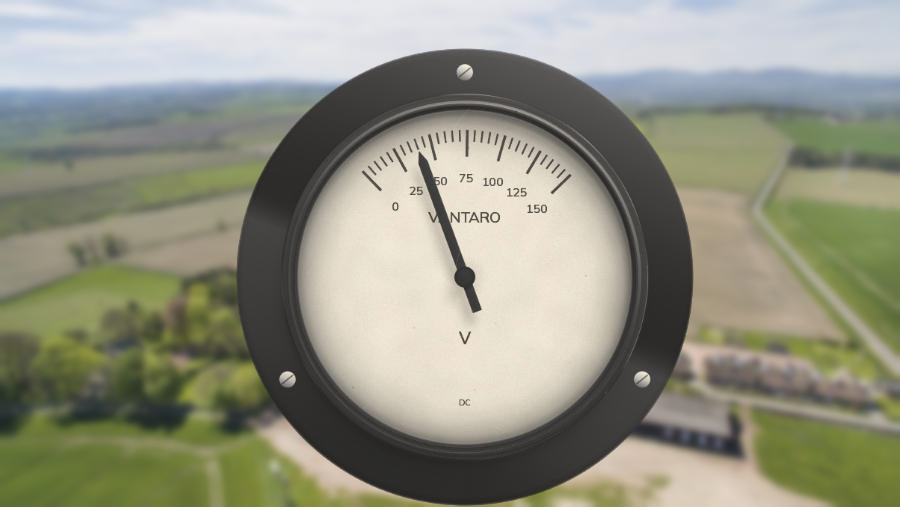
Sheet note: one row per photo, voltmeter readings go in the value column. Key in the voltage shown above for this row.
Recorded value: 40 V
